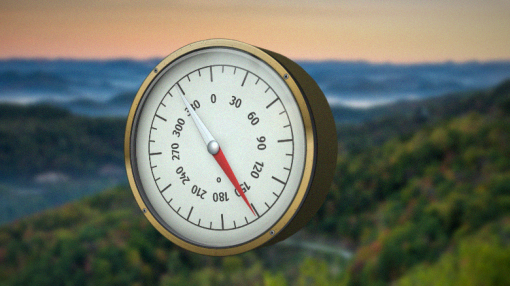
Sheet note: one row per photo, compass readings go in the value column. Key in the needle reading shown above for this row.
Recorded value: 150 °
